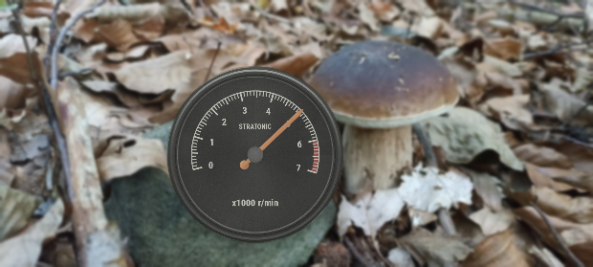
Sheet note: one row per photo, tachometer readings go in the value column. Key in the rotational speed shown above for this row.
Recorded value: 5000 rpm
